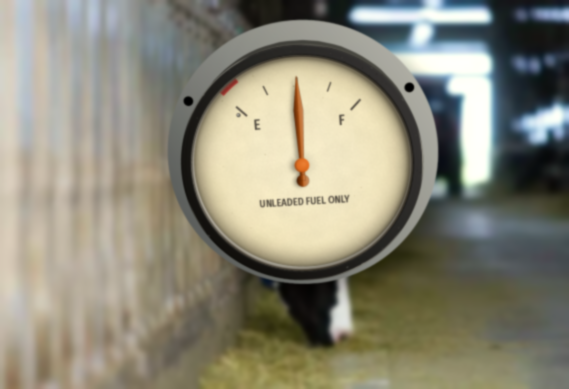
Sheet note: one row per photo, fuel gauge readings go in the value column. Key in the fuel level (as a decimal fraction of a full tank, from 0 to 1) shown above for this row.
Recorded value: 0.5
